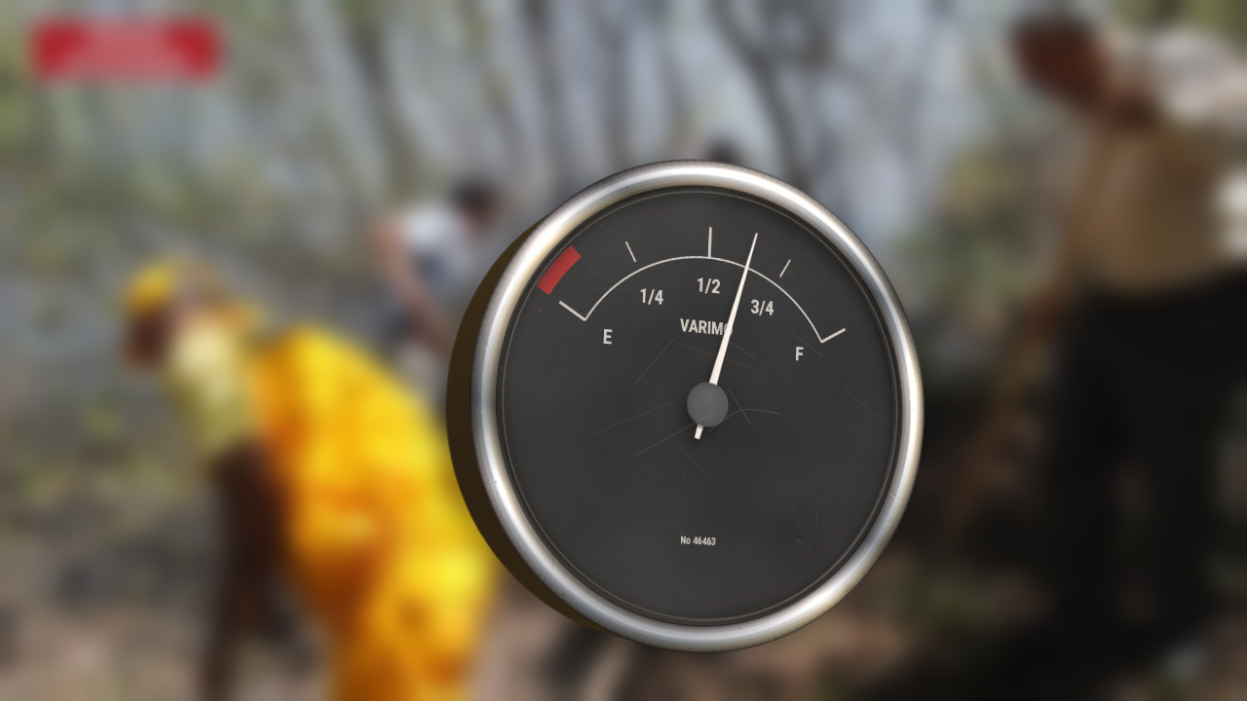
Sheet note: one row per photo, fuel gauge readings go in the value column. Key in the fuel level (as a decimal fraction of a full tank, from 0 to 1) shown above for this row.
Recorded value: 0.625
